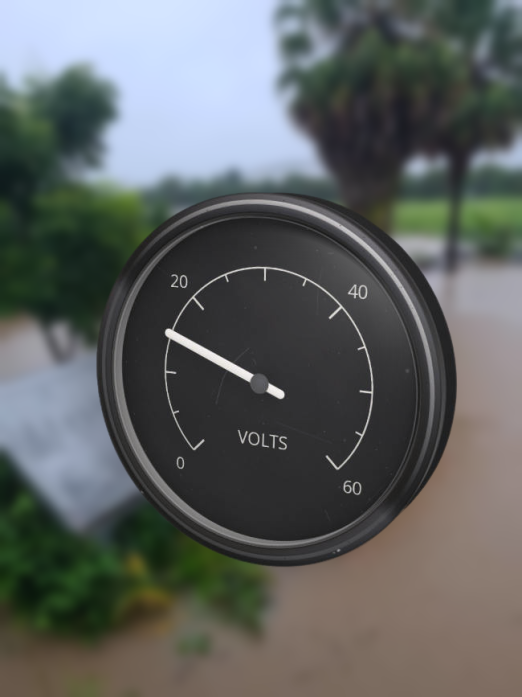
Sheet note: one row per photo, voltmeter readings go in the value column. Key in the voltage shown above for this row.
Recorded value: 15 V
